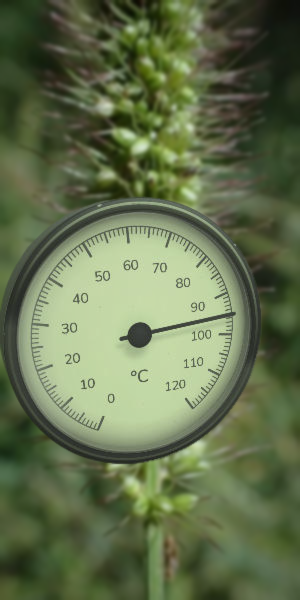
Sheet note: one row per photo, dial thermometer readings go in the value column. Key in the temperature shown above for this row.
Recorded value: 95 °C
